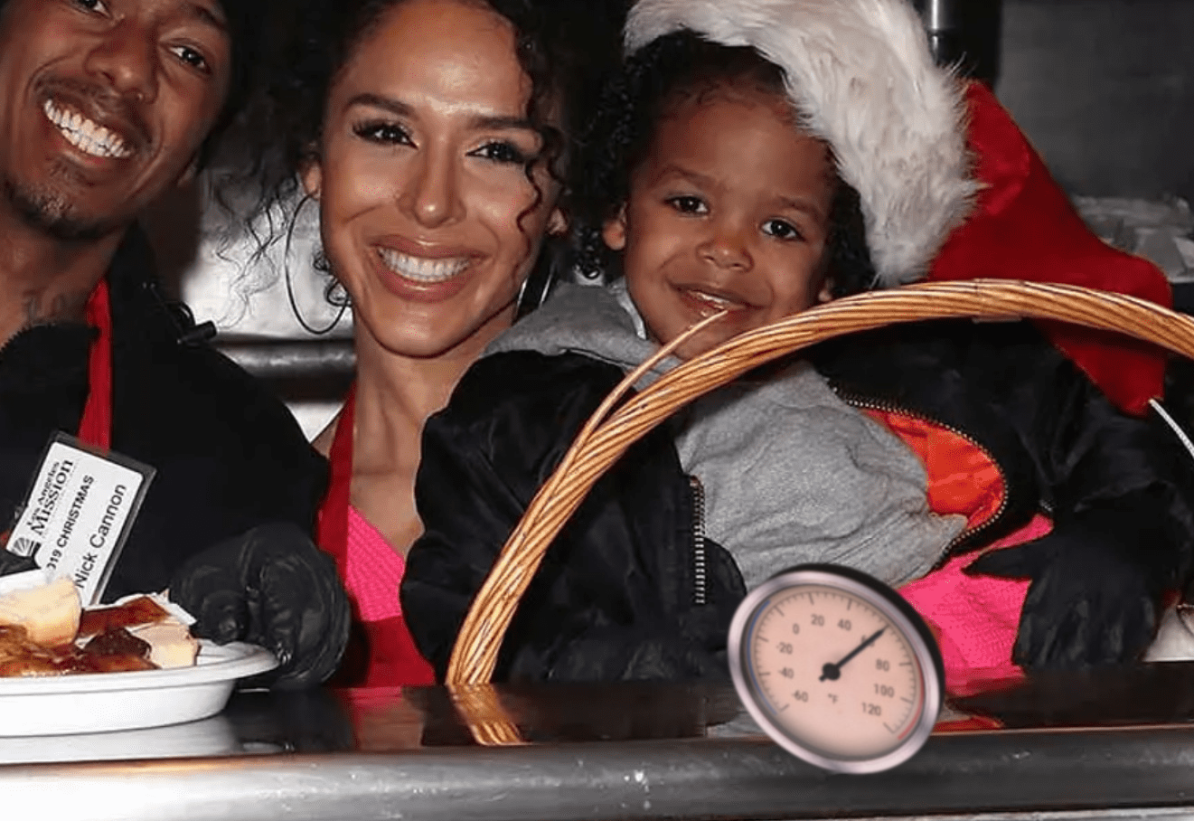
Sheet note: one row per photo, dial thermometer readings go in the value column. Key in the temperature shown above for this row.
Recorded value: 60 °F
